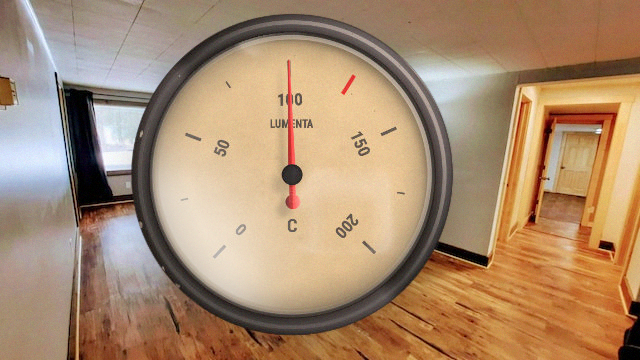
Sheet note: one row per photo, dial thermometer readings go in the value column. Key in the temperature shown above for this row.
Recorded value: 100 °C
